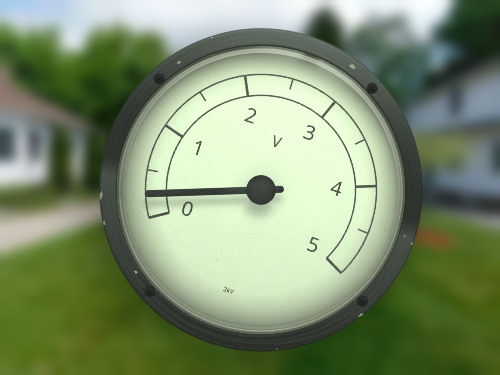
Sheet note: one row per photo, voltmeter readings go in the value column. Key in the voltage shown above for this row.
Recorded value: 0.25 V
